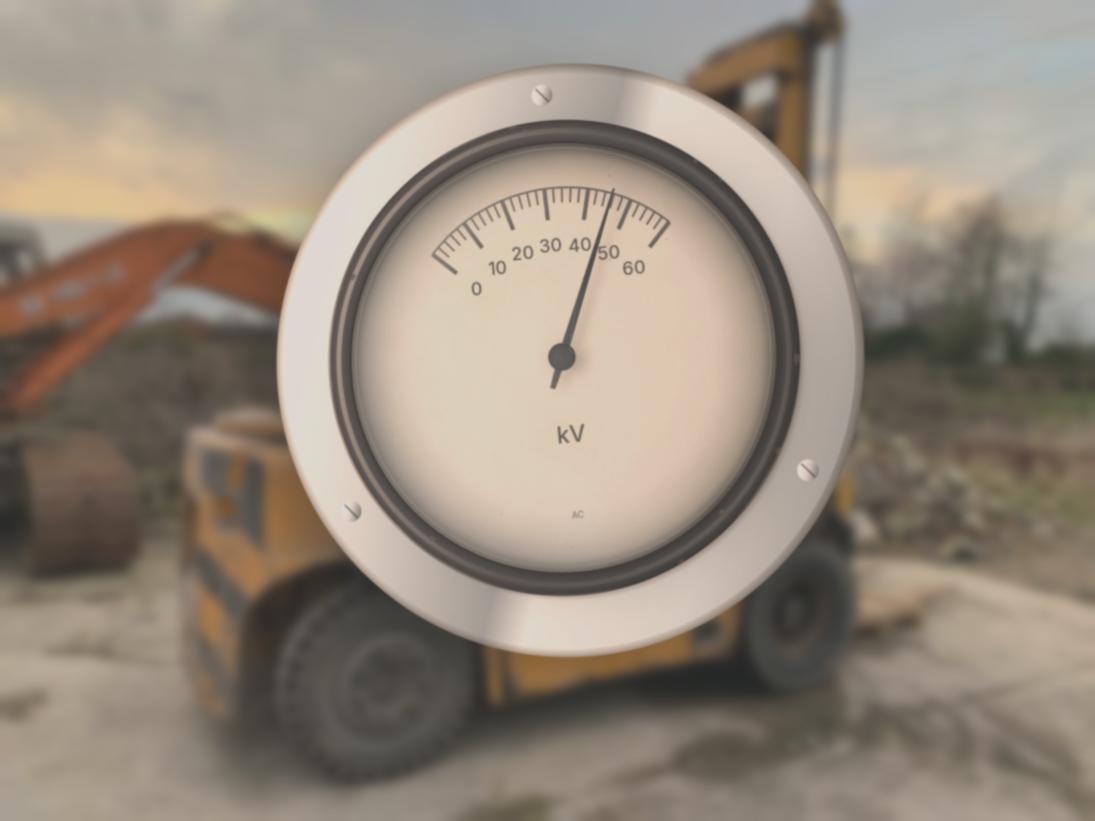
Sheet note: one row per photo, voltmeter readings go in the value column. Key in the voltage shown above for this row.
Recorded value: 46 kV
